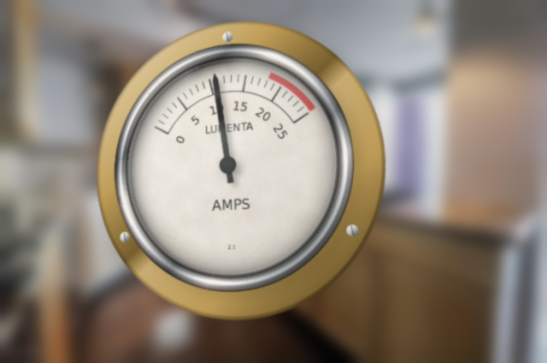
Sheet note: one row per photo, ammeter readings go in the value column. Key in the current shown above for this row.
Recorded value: 11 A
